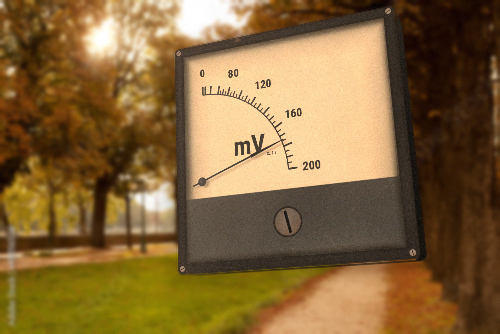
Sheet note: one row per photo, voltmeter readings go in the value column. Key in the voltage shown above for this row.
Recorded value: 175 mV
